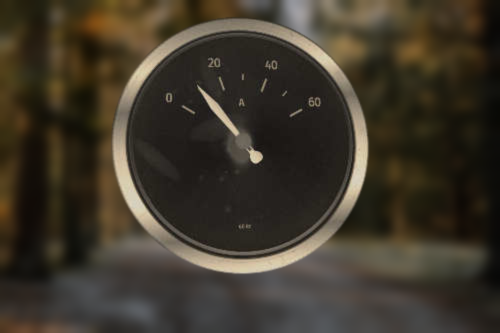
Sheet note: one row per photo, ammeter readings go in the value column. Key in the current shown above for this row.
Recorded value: 10 A
